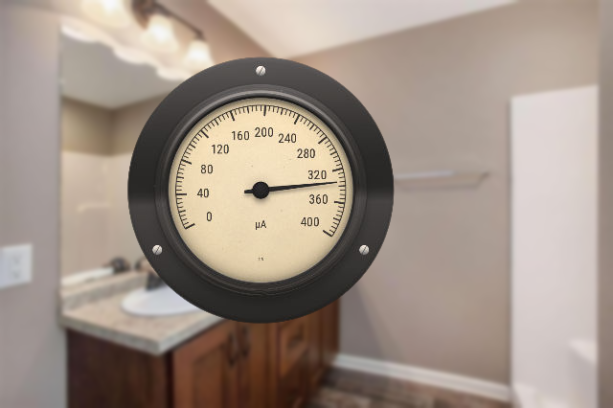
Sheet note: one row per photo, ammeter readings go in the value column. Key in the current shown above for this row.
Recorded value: 335 µA
